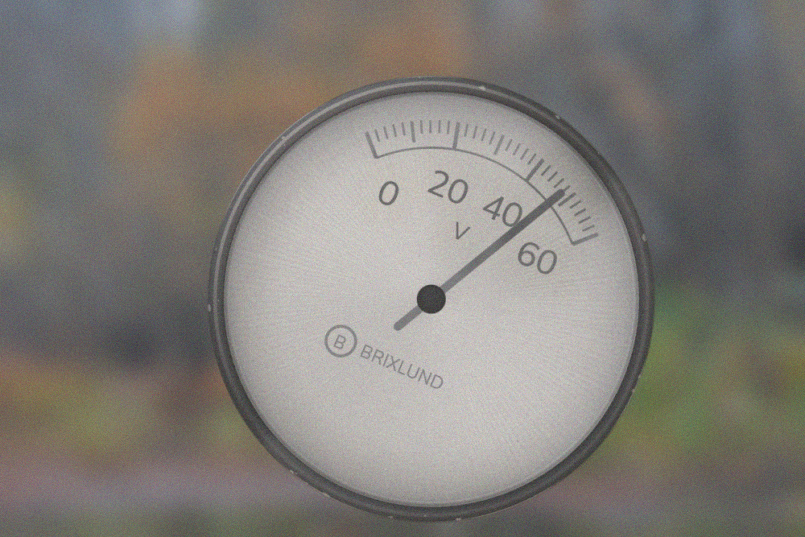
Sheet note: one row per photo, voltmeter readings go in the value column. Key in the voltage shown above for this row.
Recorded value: 48 V
